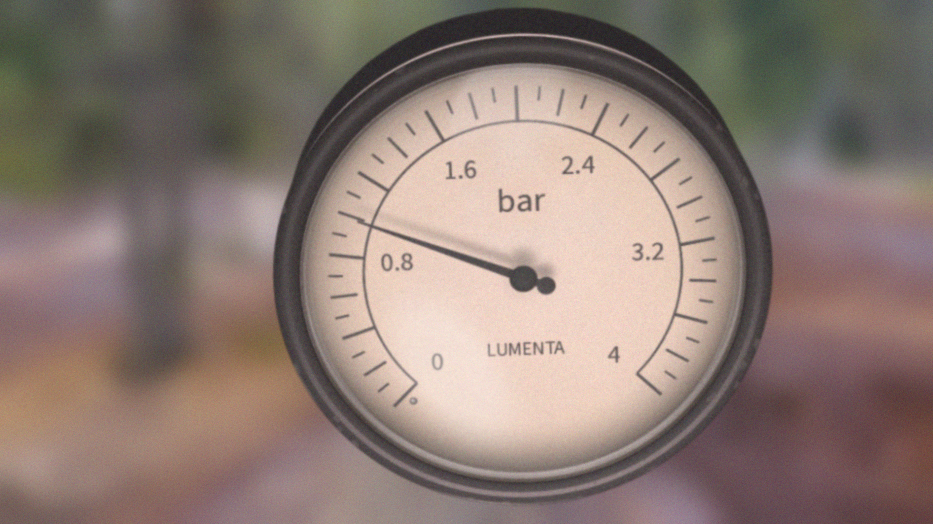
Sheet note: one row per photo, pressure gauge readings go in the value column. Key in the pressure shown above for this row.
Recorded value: 1 bar
